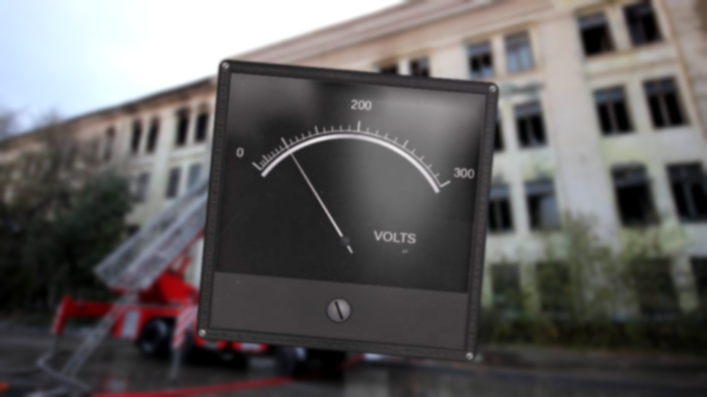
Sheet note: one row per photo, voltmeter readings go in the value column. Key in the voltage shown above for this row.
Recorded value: 100 V
